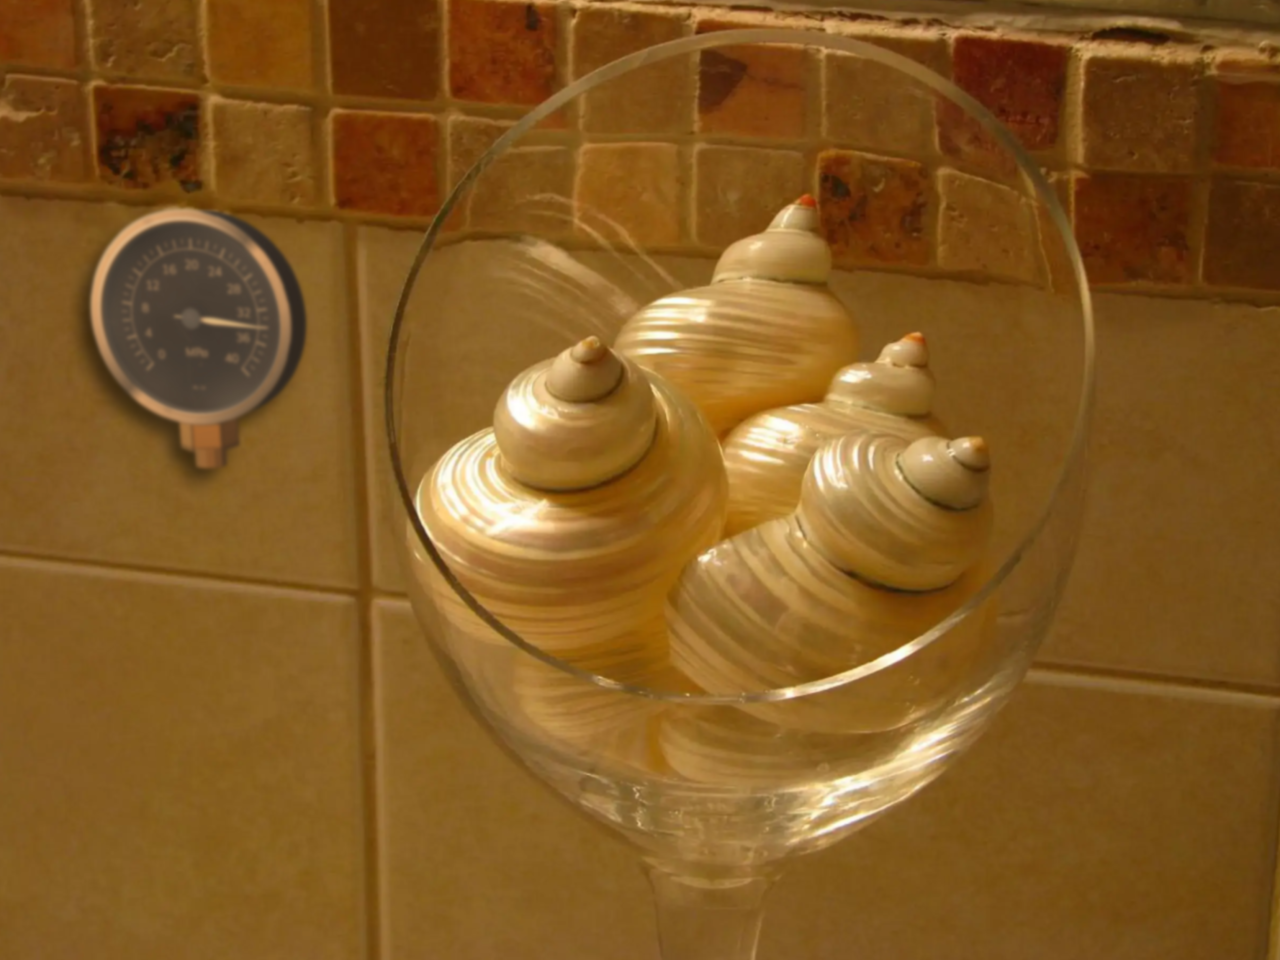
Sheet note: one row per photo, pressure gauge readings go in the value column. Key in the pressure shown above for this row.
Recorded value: 34 MPa
